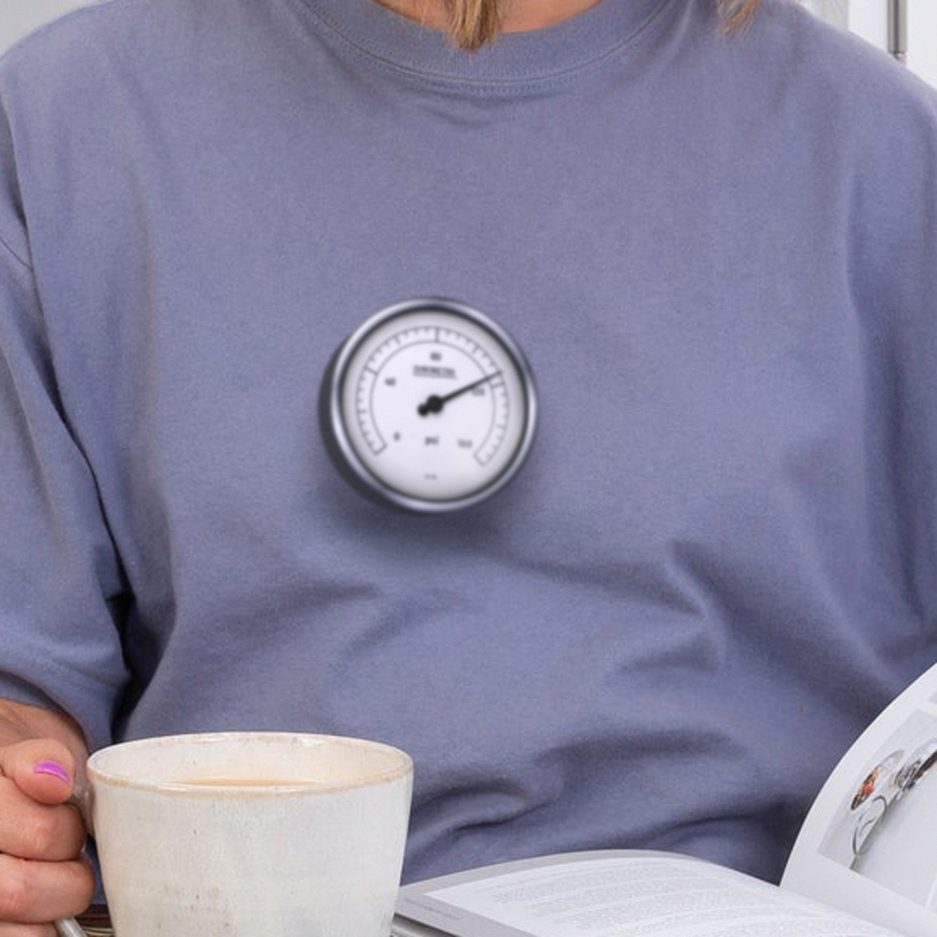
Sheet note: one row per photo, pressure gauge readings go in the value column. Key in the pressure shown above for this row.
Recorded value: 115 psi
